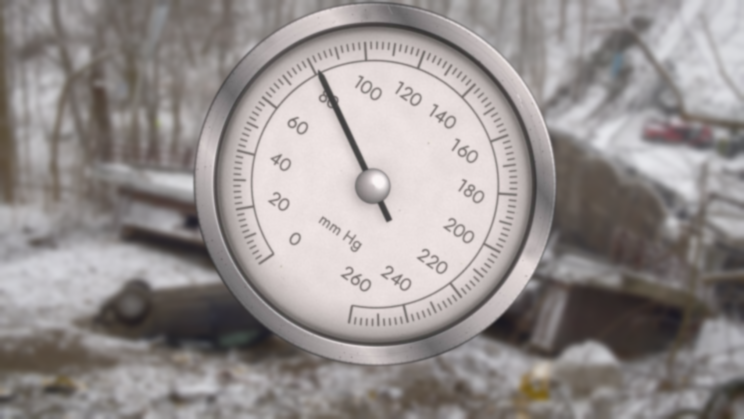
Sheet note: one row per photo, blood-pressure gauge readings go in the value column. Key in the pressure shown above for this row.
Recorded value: 82 mmHg
